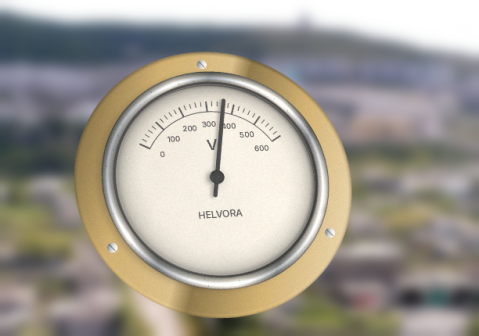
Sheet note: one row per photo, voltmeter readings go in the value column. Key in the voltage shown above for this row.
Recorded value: 360 V
